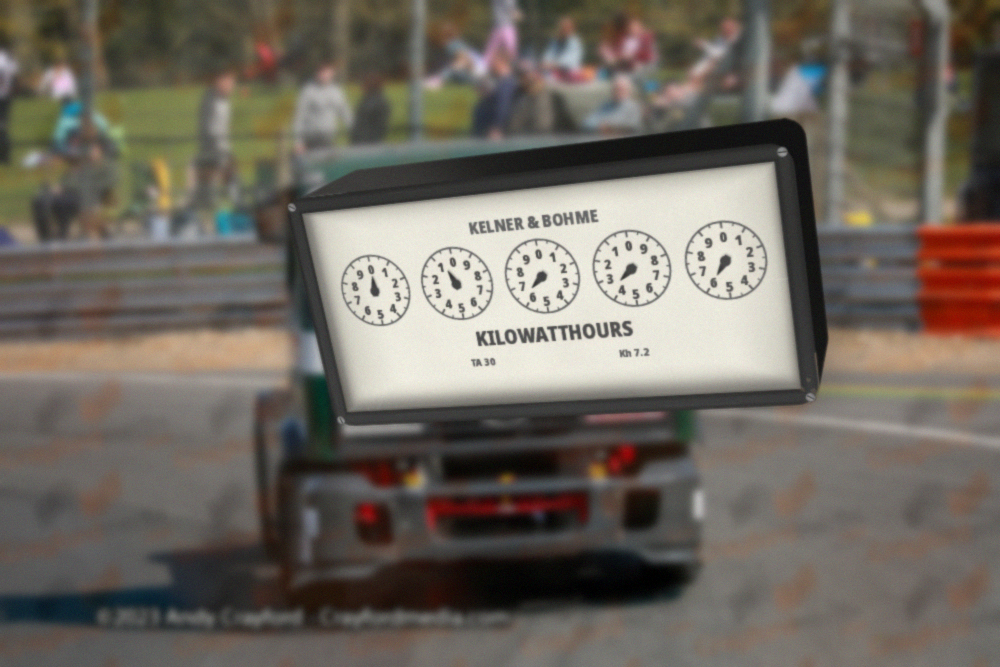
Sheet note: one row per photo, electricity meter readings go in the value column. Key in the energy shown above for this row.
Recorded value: 636 kWh
